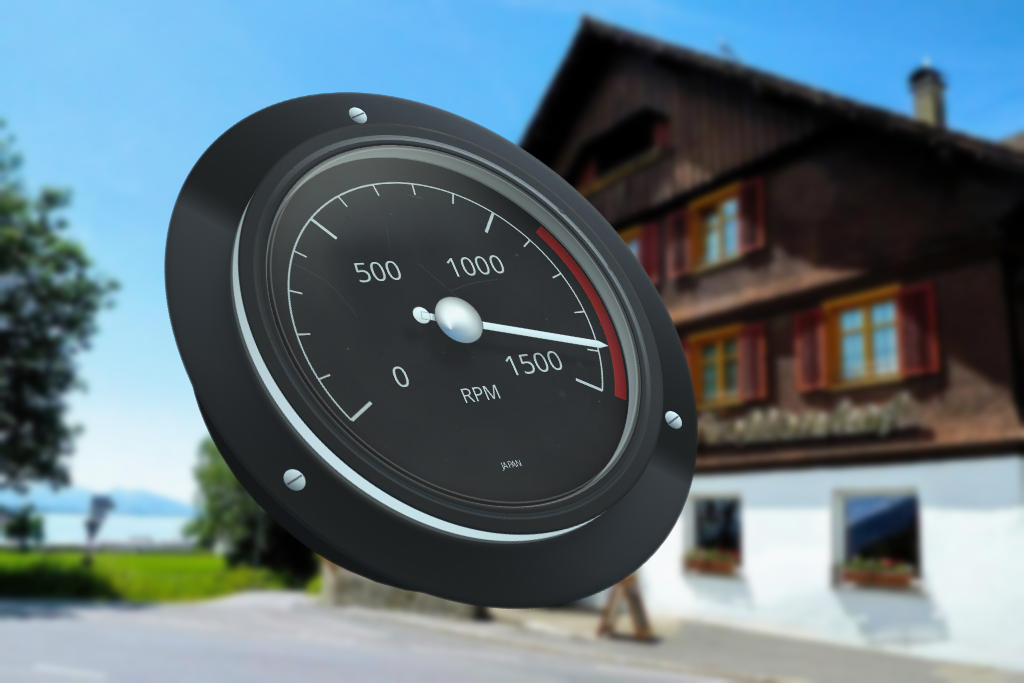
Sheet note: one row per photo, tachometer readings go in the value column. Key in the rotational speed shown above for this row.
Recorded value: 1400 rpm
